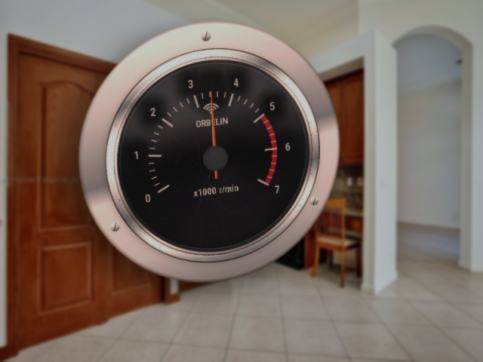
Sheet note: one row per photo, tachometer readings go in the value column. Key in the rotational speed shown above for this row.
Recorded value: 3400 rpm
